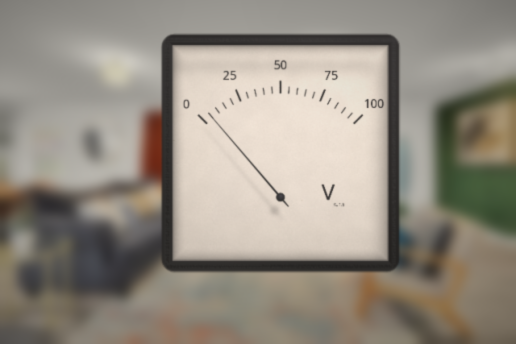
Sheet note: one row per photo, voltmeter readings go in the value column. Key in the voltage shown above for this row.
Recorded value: 5 V
